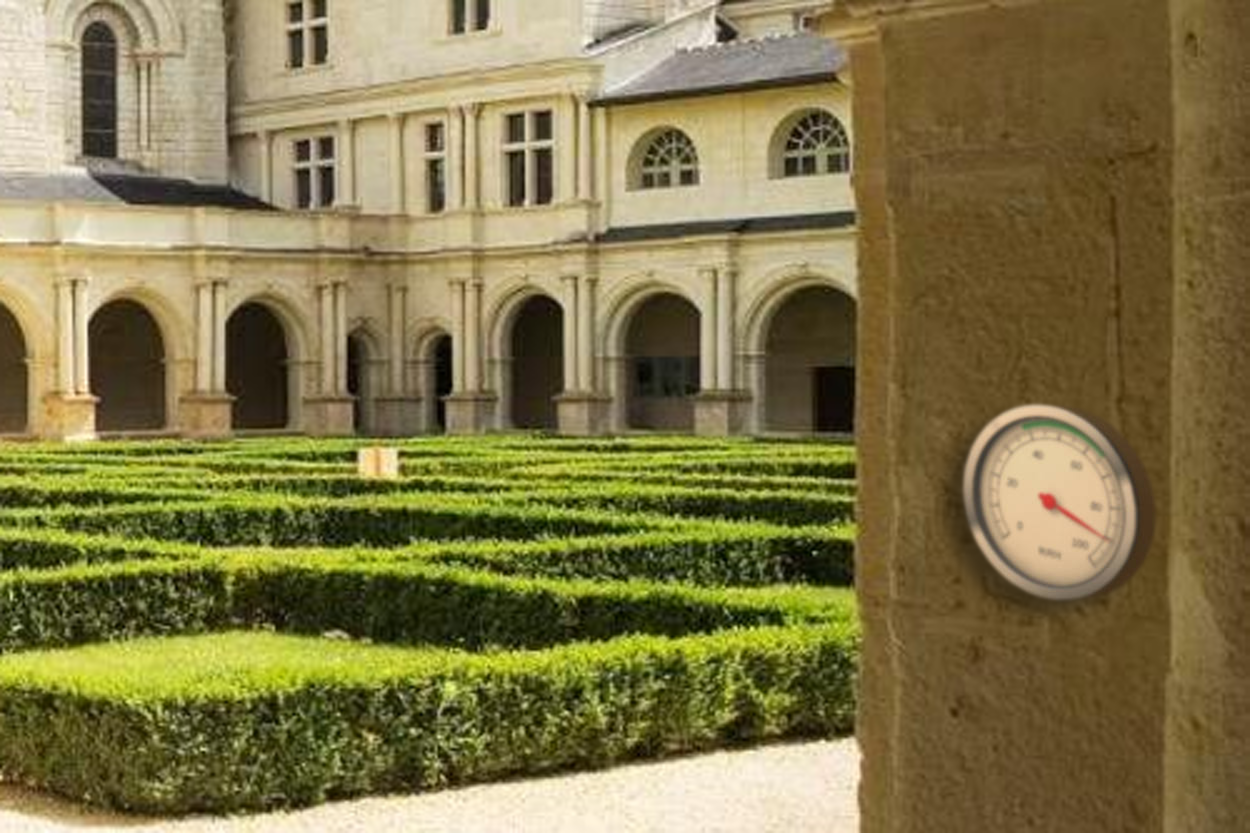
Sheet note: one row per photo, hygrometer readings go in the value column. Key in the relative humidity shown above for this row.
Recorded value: 90 %
